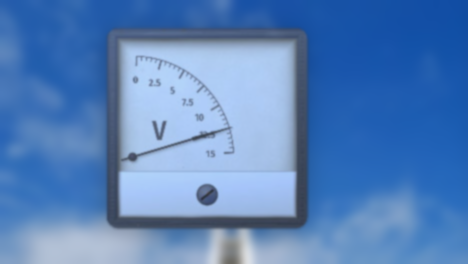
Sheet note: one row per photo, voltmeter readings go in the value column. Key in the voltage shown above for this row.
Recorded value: 12.5 V
